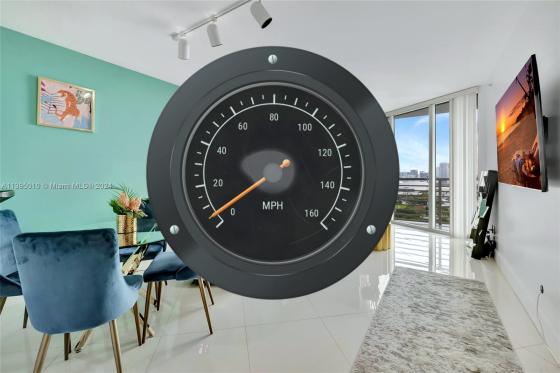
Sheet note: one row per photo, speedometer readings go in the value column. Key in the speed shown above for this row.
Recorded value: 5 mph
